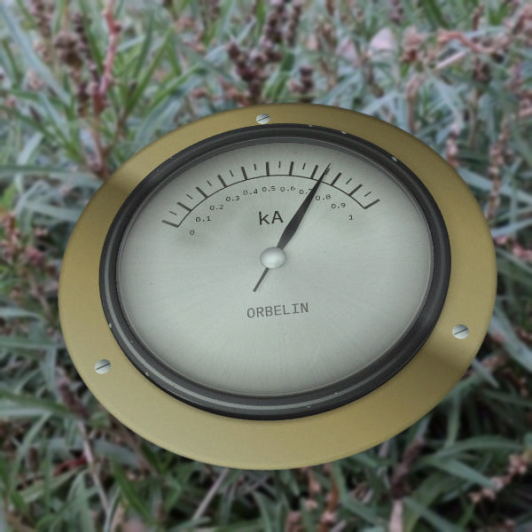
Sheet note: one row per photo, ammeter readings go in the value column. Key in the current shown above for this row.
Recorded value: 0.75 kA
